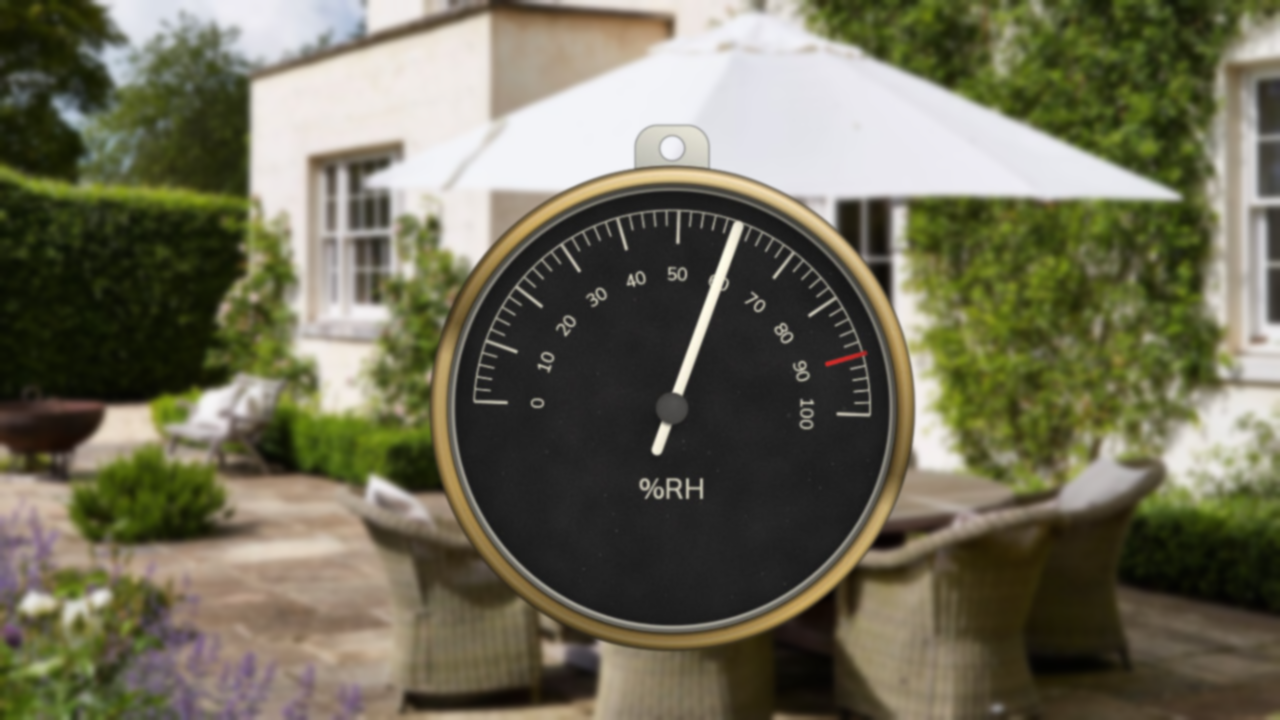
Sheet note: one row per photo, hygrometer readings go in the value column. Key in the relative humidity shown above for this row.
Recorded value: 60 %
